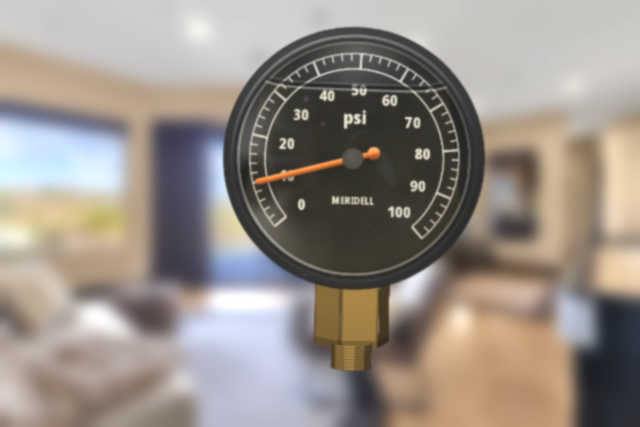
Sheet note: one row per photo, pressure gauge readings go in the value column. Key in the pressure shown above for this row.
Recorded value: 10 psi
